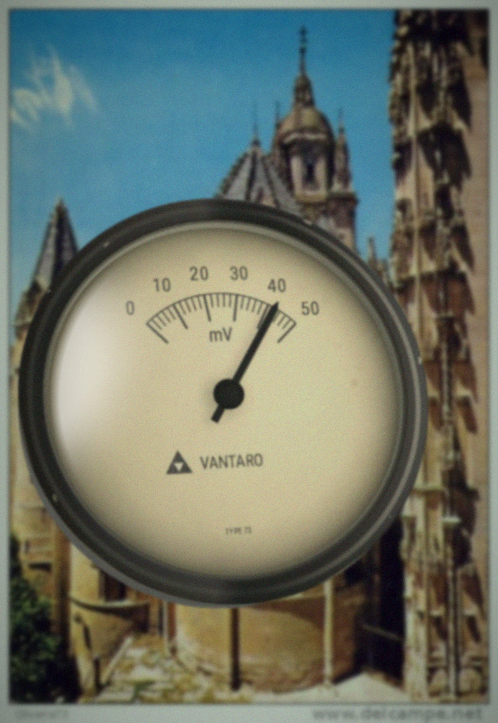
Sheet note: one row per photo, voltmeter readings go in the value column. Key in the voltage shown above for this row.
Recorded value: 42 mV
